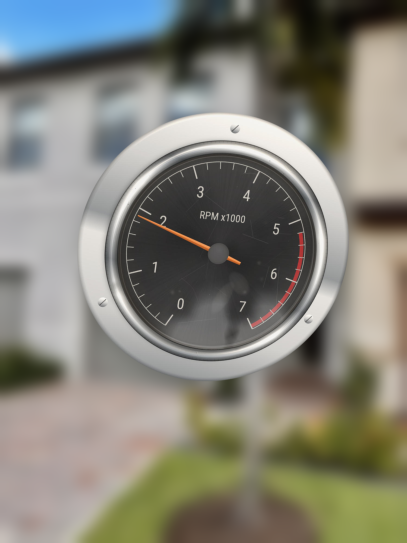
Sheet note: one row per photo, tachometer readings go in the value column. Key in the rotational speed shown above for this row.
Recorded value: 1900 rpm
